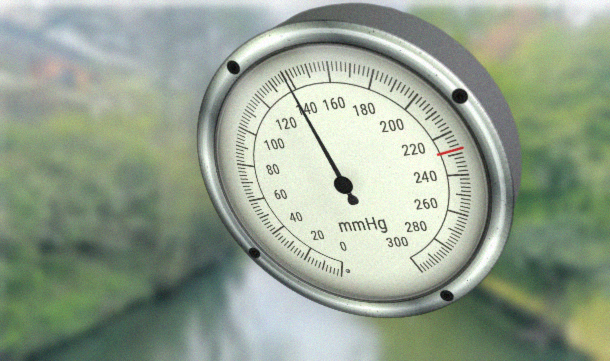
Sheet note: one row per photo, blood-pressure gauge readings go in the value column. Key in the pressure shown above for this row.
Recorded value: 140 mmHg
